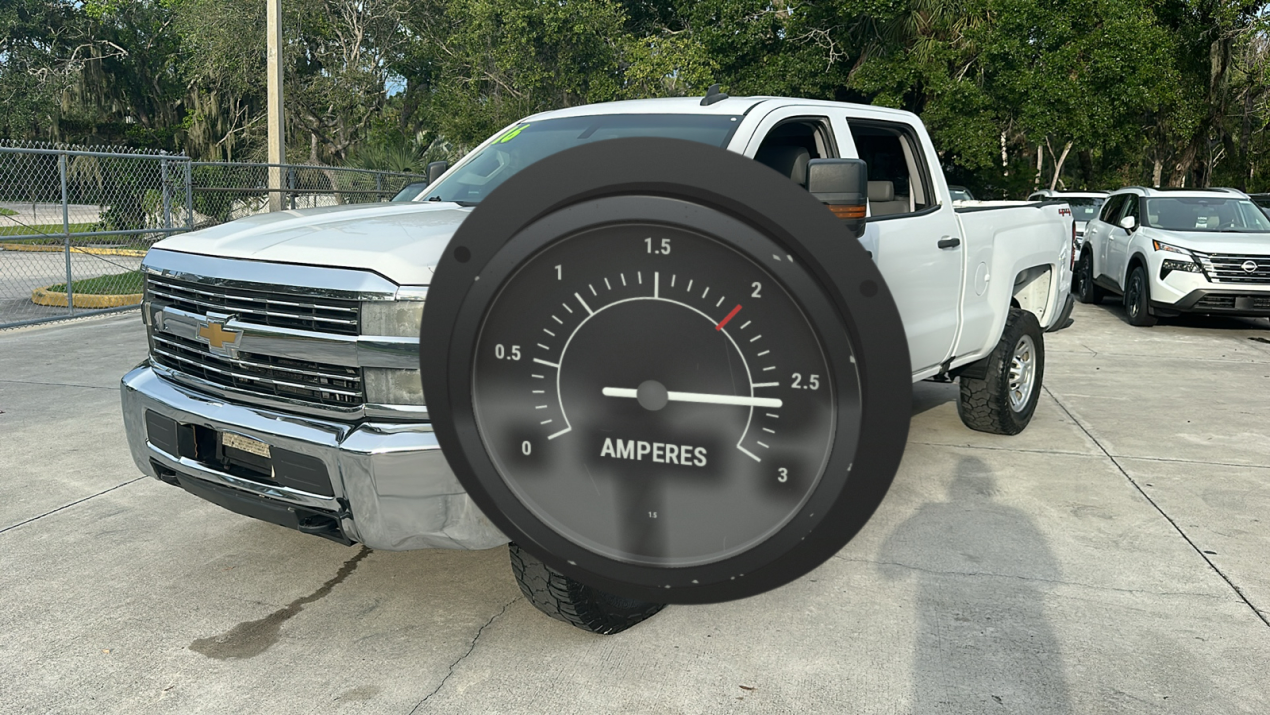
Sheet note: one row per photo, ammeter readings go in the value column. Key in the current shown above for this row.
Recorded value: 2.6 A
